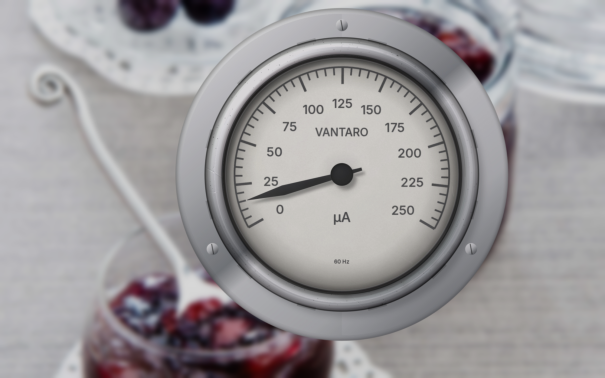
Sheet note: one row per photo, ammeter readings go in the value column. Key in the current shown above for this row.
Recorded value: 15 µA
